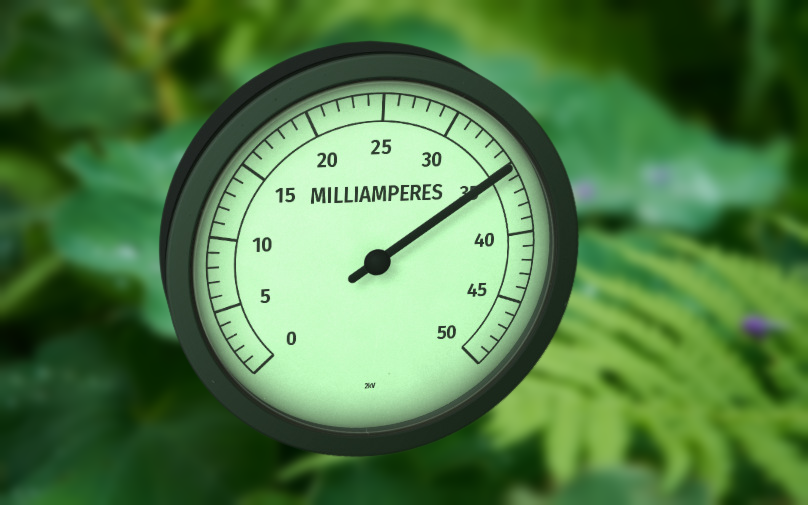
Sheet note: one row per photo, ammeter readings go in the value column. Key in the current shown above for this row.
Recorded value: 35 mA
